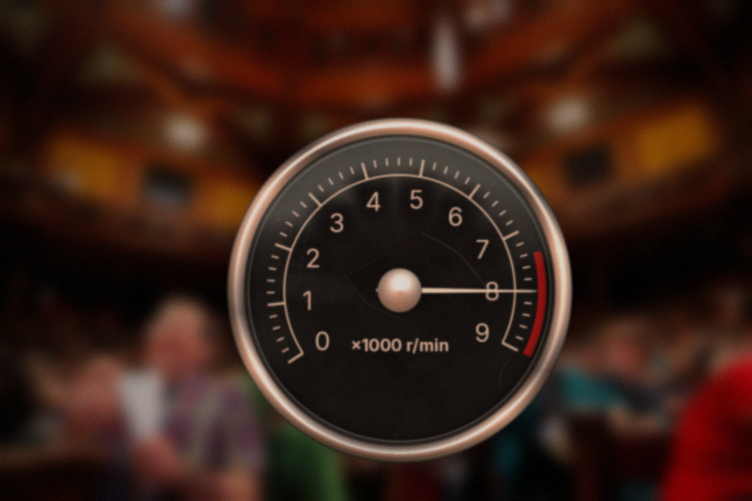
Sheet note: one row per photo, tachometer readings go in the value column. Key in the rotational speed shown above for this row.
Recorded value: 8000 rpm
